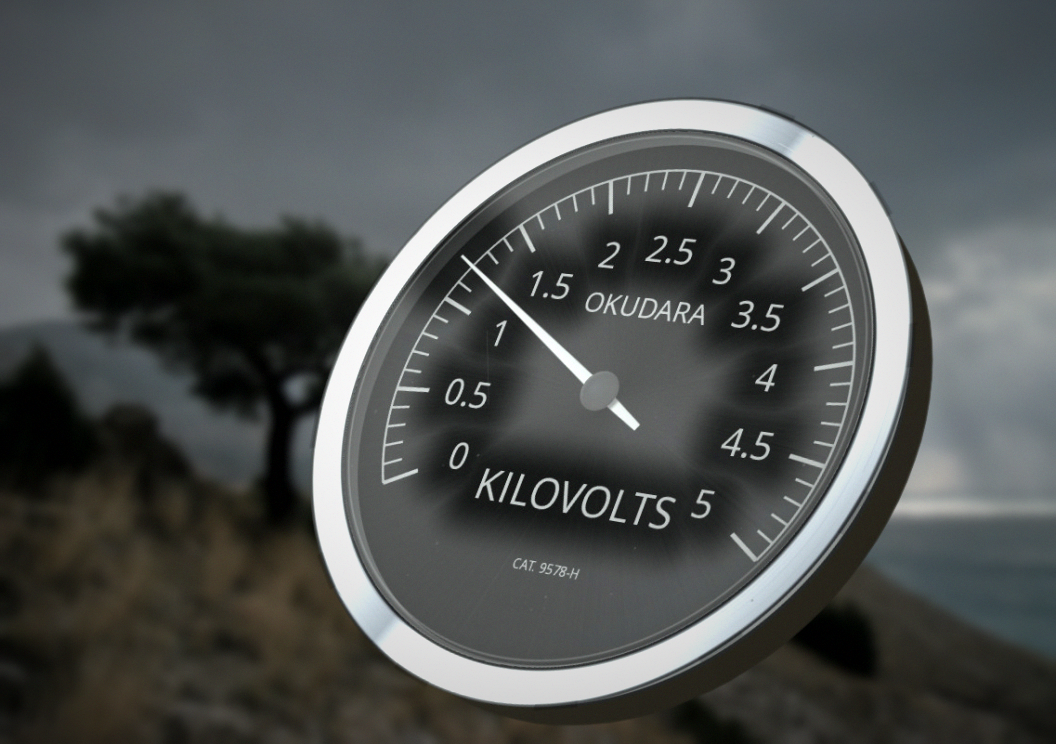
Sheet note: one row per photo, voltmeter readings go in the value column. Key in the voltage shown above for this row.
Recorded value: 1.2 kV
